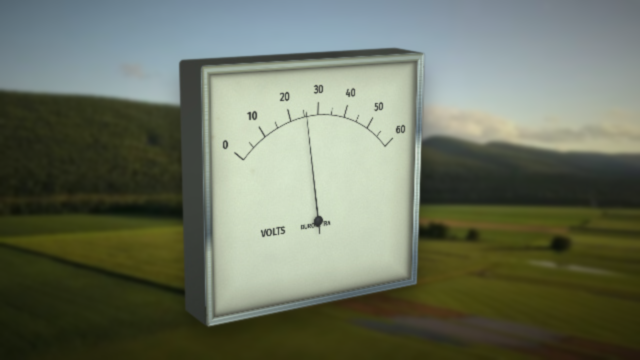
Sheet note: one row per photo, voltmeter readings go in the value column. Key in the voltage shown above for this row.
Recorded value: 25 V
